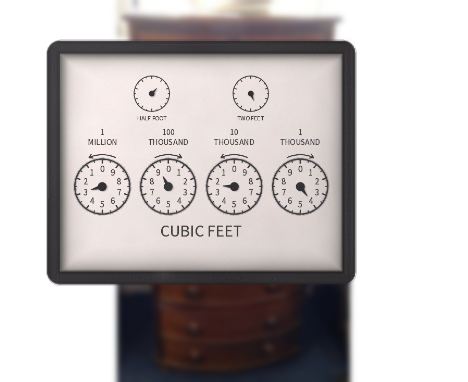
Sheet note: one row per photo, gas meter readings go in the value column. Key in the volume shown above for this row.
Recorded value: 292400 ft³
